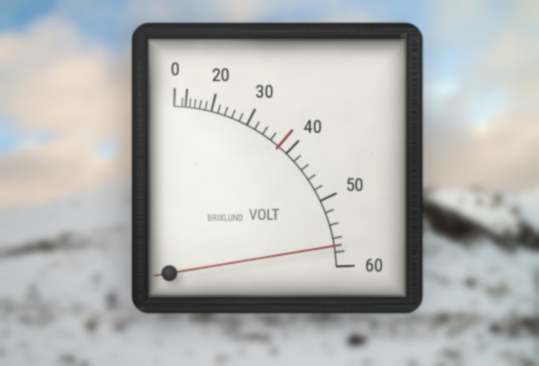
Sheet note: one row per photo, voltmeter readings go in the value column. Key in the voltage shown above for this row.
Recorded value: 57 V
